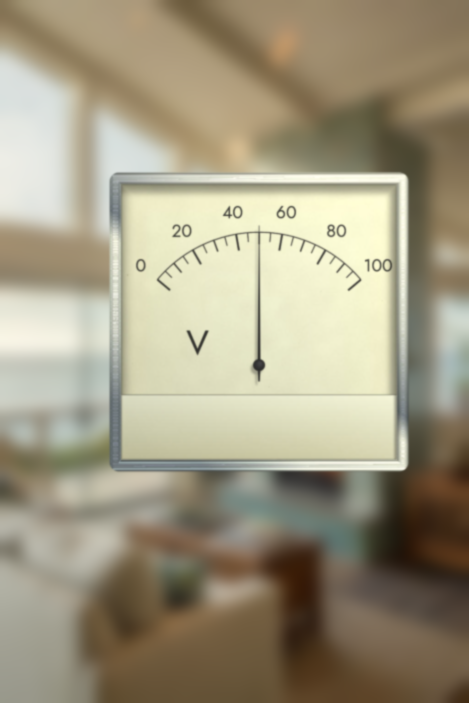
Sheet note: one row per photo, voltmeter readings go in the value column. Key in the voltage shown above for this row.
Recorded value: 50 V
